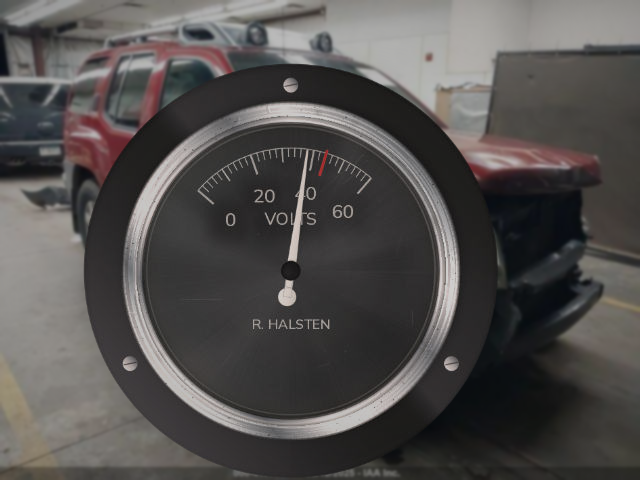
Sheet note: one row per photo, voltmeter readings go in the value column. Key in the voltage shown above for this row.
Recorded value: 38 V
